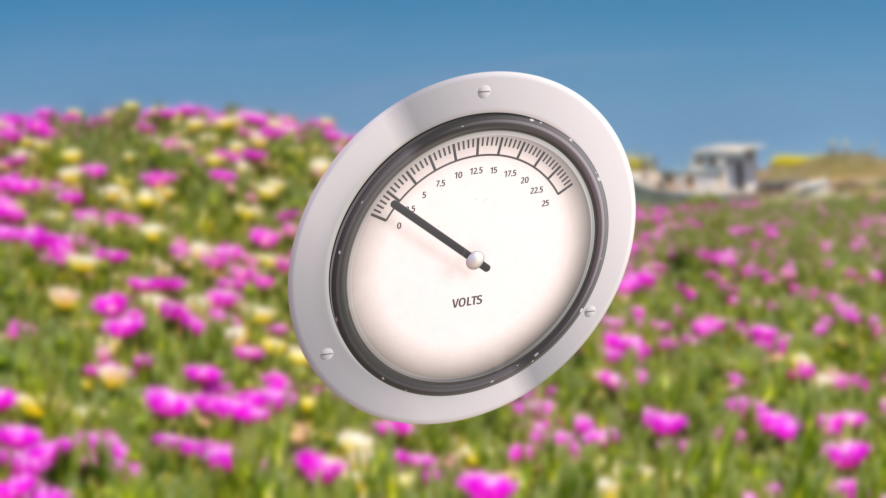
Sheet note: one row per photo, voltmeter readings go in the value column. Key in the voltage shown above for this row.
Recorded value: 2 V
